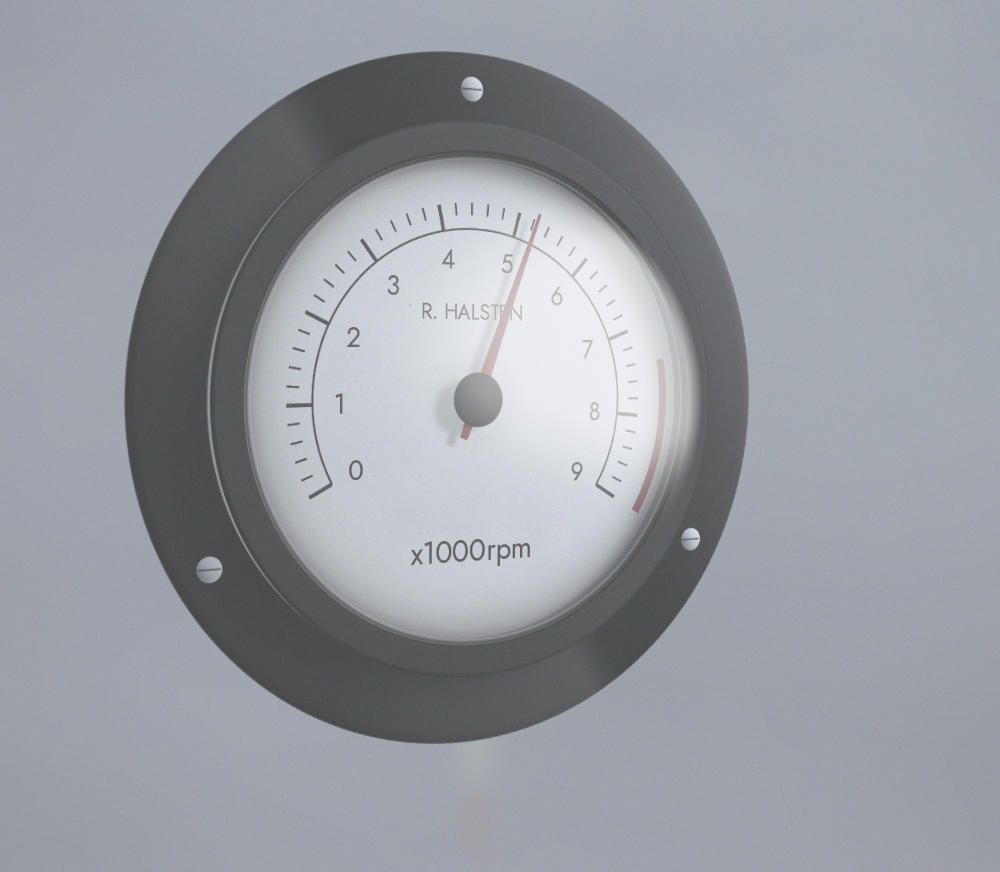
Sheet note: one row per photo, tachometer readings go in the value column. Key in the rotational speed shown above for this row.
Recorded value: 5200 rpm
